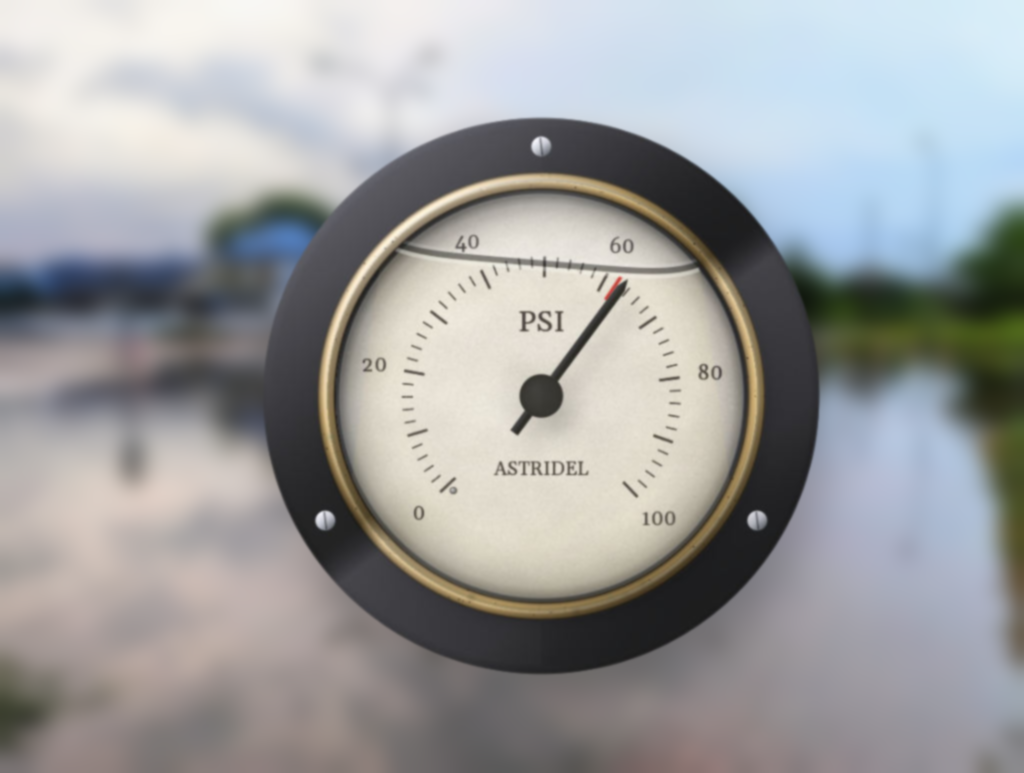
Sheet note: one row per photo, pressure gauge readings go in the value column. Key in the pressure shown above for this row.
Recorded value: 63 psi
